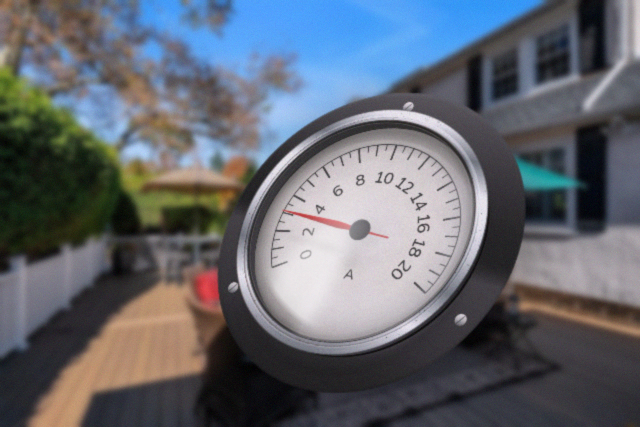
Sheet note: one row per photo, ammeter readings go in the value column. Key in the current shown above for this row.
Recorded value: 3 A
